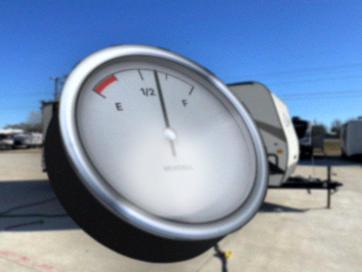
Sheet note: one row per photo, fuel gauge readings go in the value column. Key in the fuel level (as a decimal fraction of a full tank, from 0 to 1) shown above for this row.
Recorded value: 0.625
